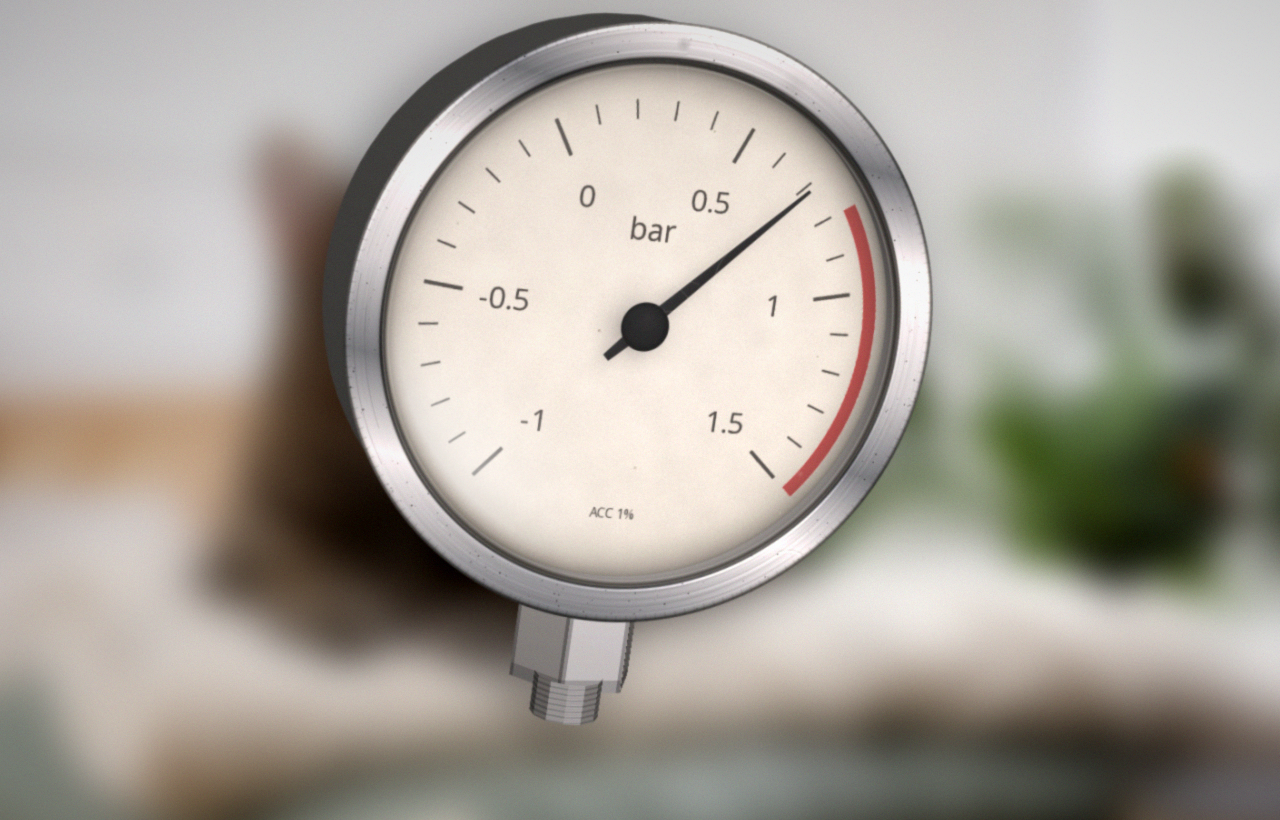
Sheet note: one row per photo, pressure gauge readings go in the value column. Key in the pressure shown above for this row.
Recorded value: 0.7 bar
